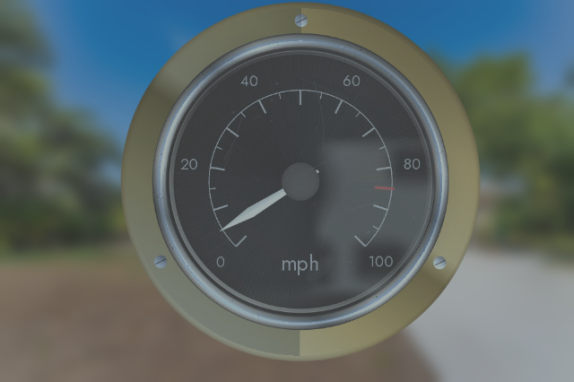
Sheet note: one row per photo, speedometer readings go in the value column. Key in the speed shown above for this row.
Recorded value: 5 mph
